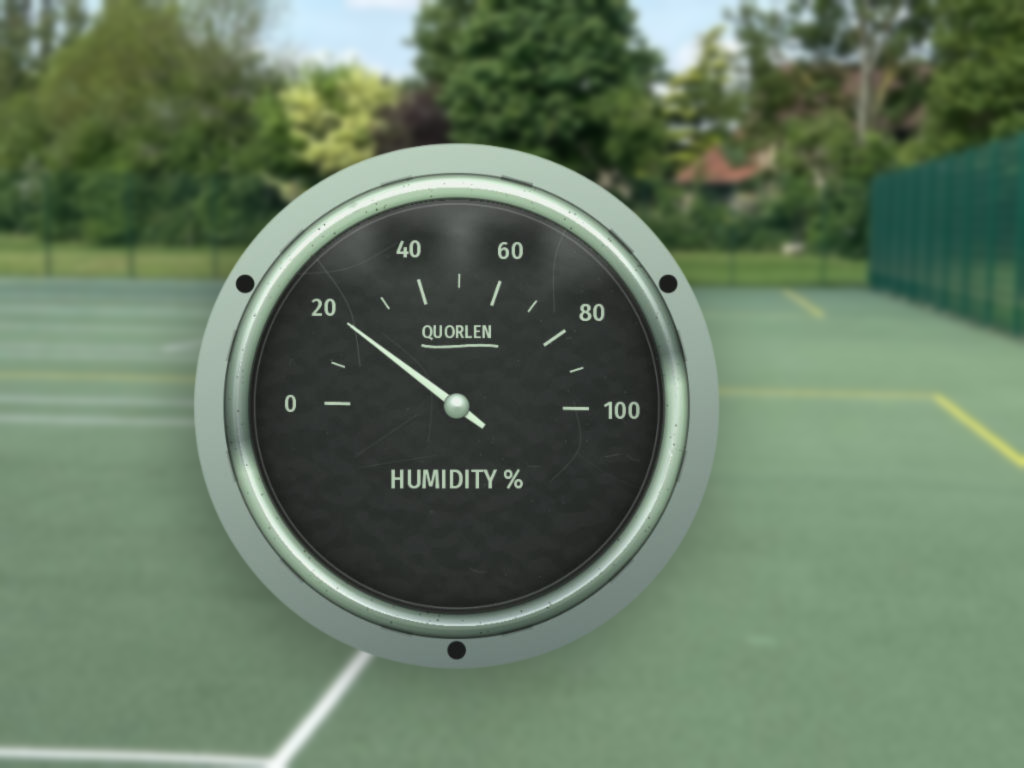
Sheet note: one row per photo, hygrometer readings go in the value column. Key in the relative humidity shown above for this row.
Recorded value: 20 %
